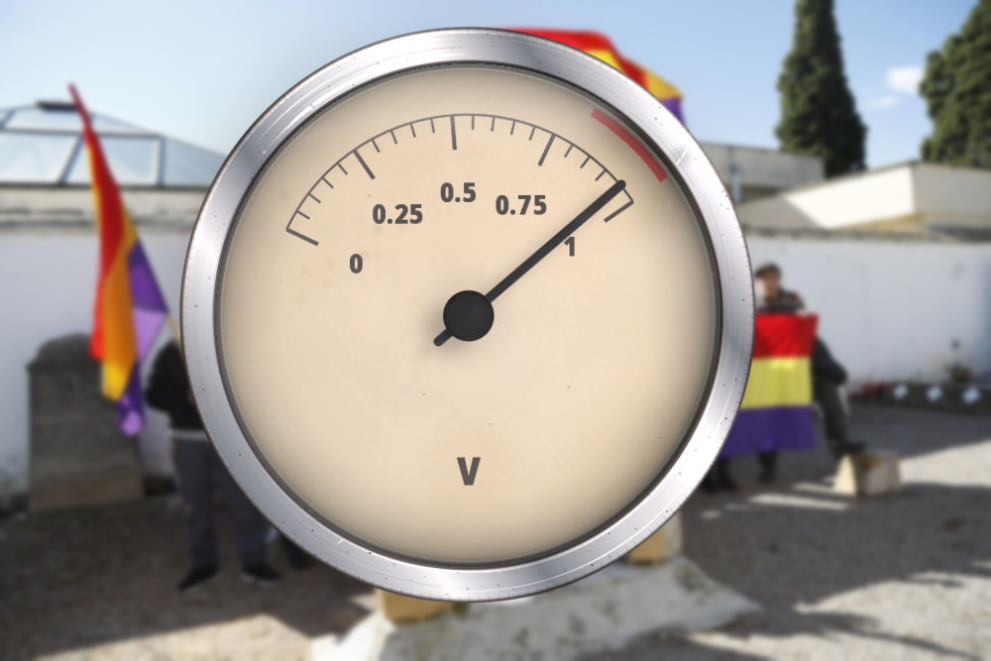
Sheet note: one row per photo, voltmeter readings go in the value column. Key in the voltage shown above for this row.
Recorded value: 0.95 V
